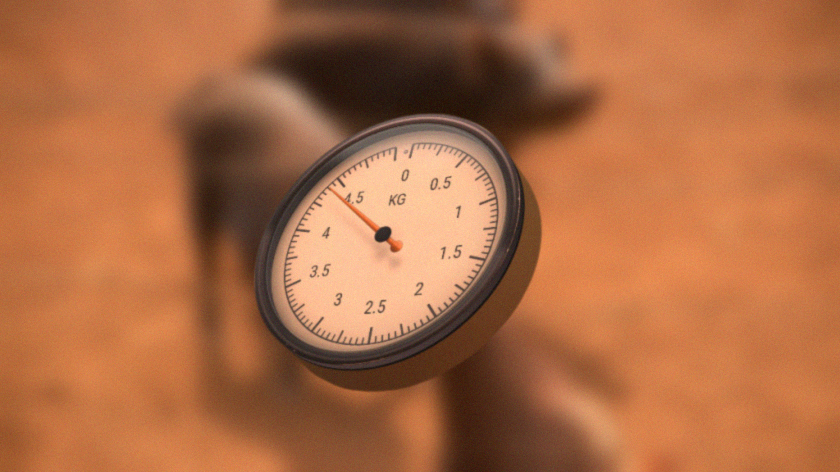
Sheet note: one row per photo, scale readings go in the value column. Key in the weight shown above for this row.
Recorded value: 4.4 kg
